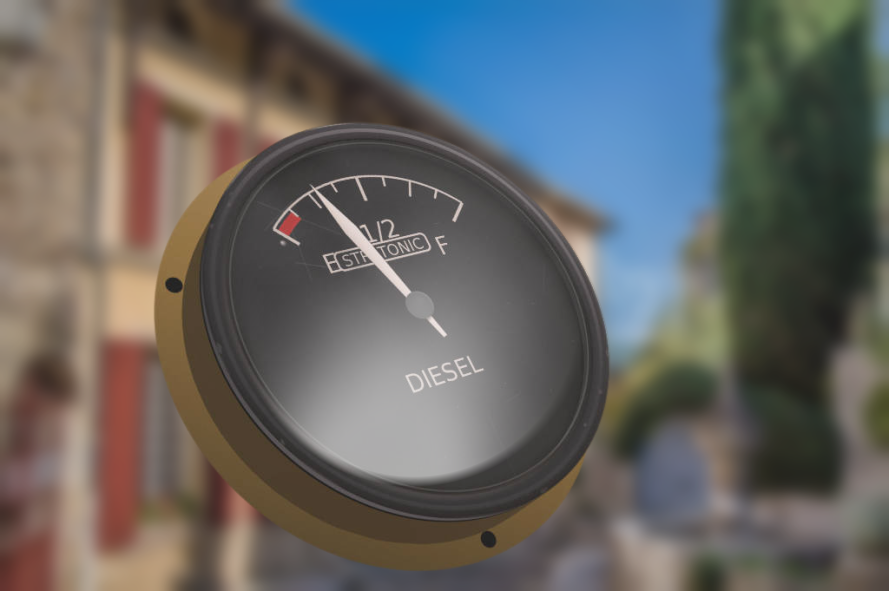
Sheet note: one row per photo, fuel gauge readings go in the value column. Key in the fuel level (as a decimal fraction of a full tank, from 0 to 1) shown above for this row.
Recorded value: 0.25
